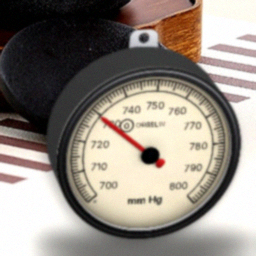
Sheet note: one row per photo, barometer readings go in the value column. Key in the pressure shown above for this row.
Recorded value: 730 mmHg
